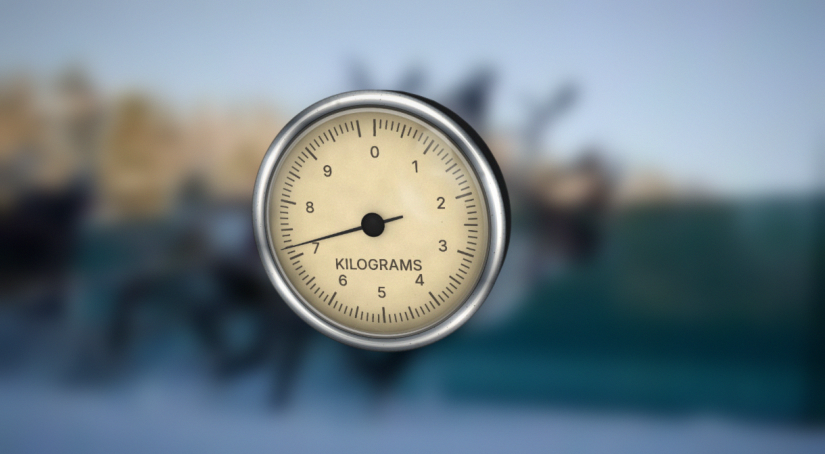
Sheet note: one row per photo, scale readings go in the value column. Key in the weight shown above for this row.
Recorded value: 7.2 kg
